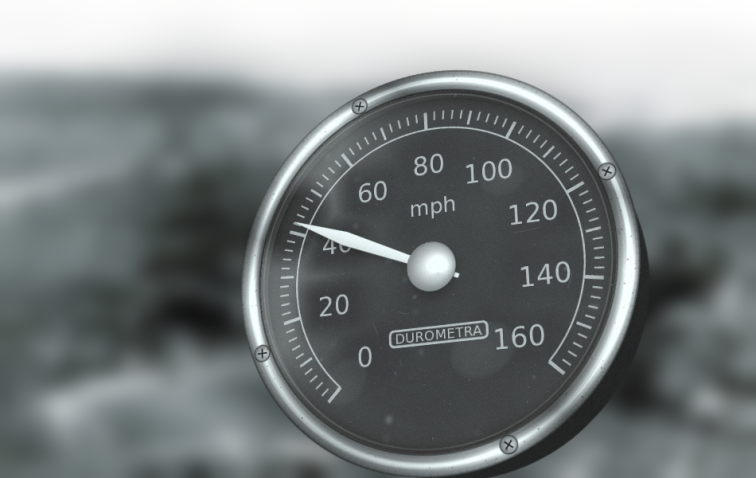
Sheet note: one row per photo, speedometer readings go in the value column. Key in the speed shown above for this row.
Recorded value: 42 mph
